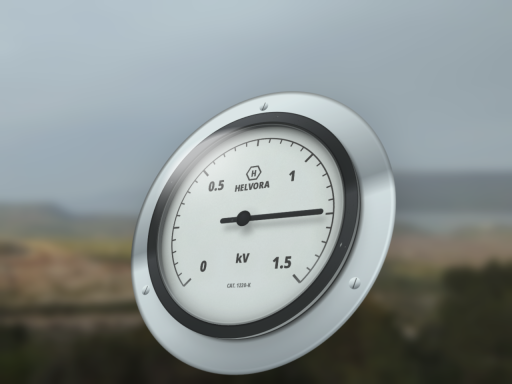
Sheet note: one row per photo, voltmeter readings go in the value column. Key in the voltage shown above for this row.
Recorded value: 1.25 kV
